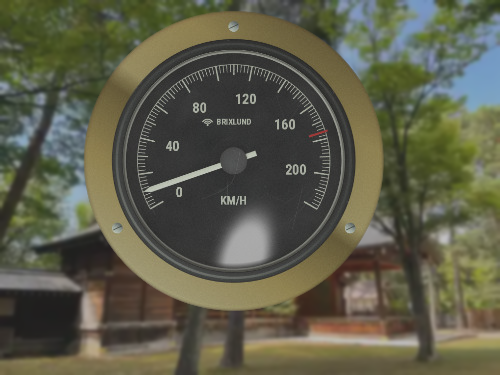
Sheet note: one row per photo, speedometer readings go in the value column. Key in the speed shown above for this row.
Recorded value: 10 km/h
